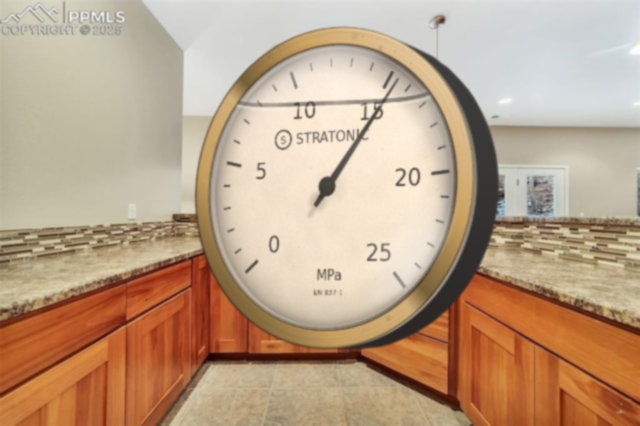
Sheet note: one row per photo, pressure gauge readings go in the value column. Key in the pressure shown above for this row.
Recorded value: 15.5 MPa
